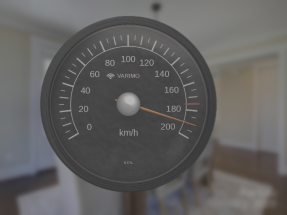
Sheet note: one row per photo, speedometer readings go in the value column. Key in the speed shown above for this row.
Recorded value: 190 km/h
